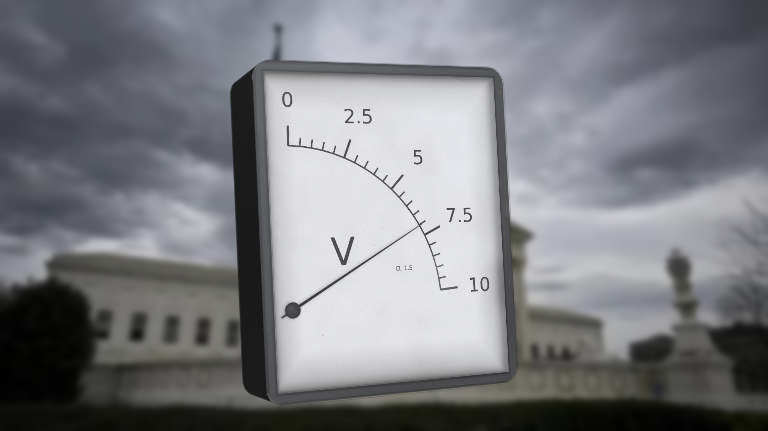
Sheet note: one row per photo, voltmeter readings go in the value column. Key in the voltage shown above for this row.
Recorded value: 7 V
